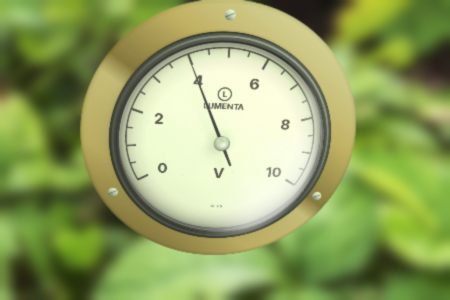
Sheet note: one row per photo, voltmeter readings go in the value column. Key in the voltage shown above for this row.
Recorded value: 4 V
